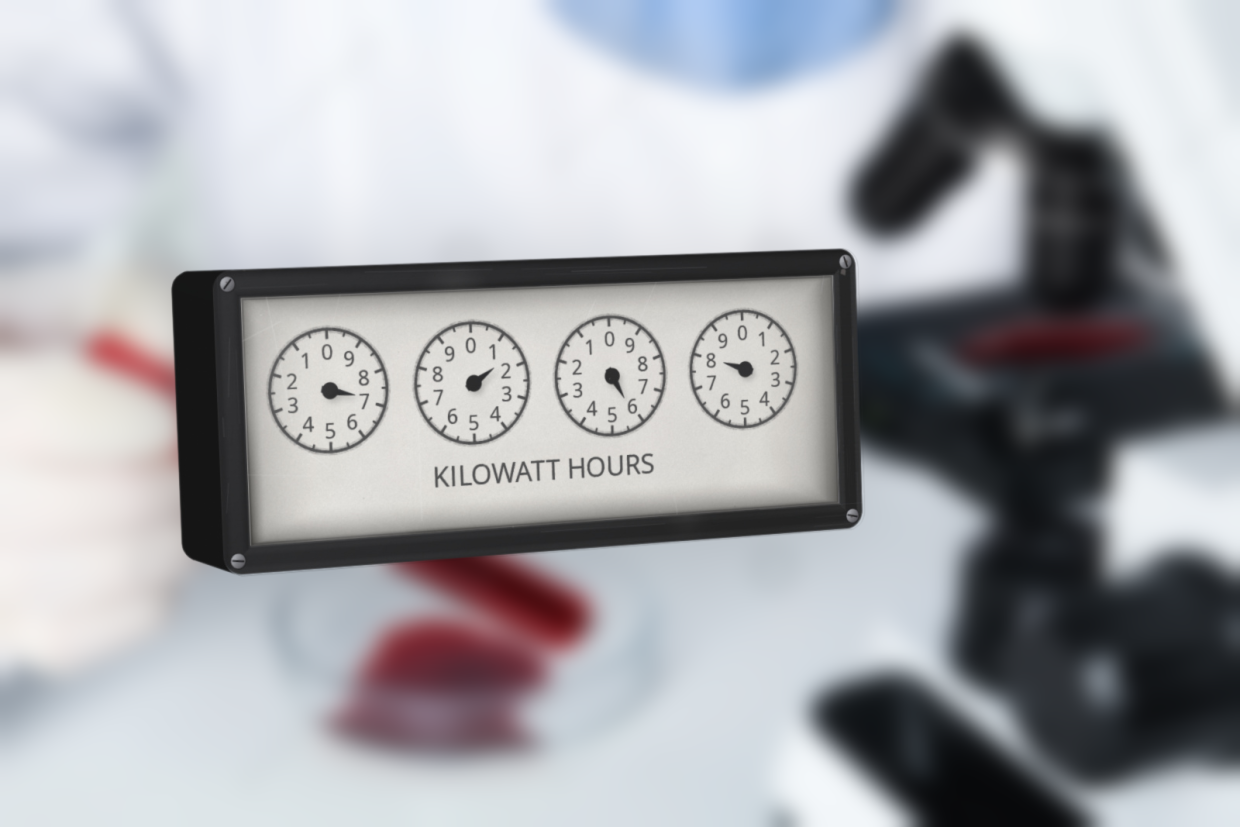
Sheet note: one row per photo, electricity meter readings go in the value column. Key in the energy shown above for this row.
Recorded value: 7158 kWh
